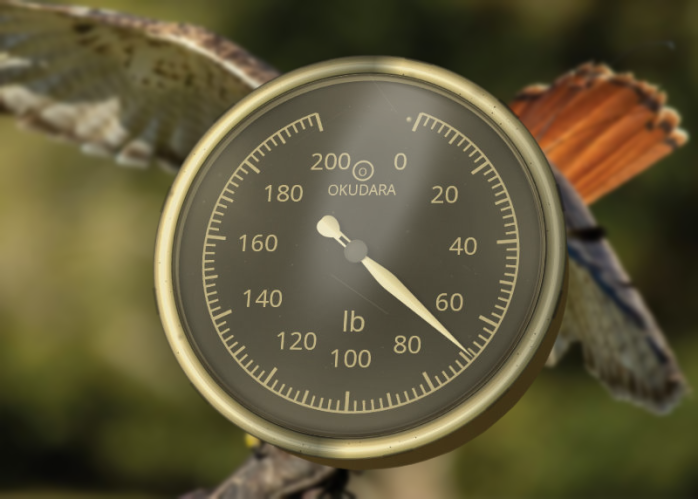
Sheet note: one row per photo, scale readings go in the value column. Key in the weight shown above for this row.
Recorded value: 69 lb
